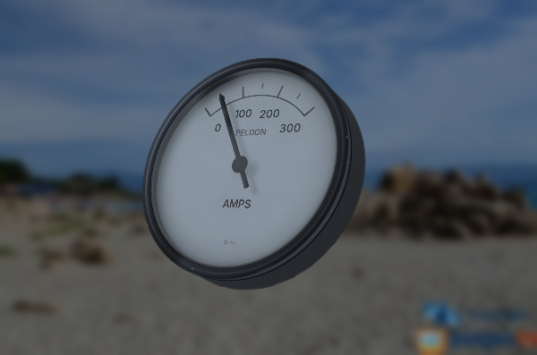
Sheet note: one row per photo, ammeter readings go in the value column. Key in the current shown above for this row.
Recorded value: 50 A
